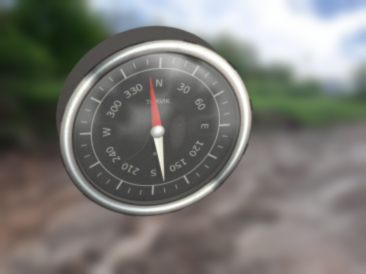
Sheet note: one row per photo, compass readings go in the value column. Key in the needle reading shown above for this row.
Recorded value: 350 °
